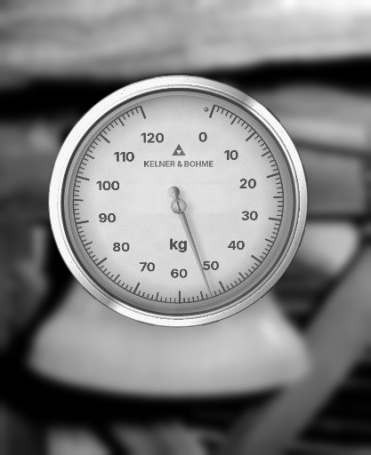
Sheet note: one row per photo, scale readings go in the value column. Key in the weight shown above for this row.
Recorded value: 53 kg
